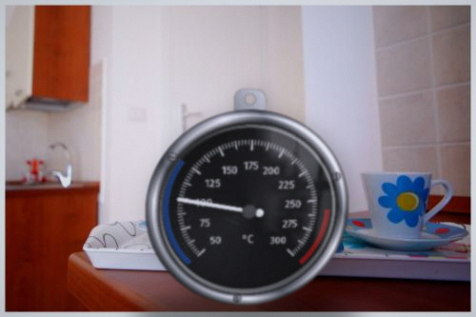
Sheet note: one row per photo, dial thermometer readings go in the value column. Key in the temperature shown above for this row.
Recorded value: 100 °C
